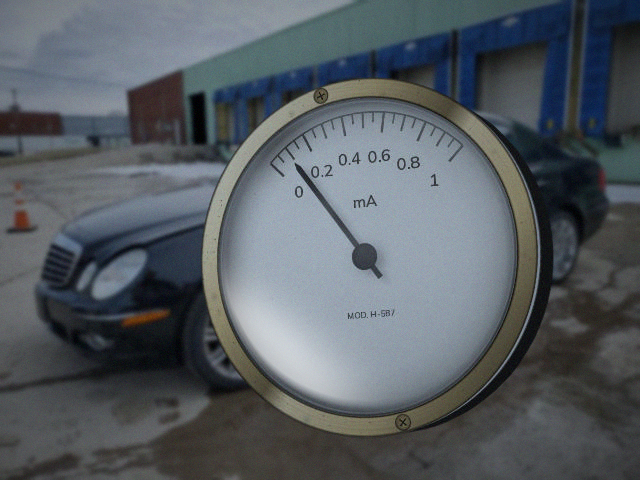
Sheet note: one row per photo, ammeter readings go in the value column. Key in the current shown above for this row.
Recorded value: 0.1 mA
